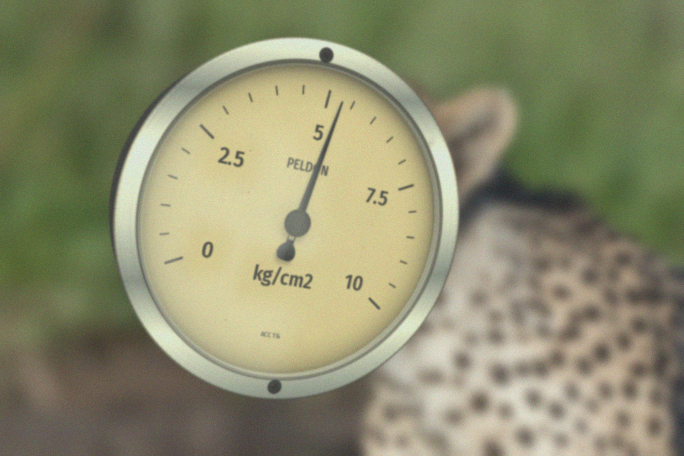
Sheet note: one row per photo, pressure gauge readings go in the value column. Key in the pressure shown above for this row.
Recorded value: 5.25 kg/cm²
